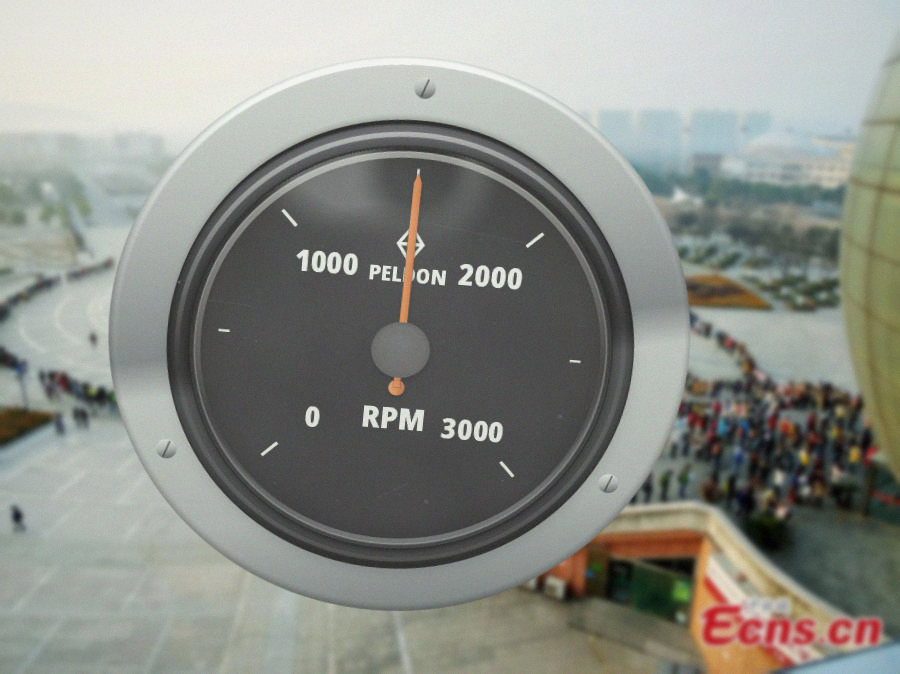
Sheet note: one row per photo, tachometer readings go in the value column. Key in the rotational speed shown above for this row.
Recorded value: 1500 rpm
